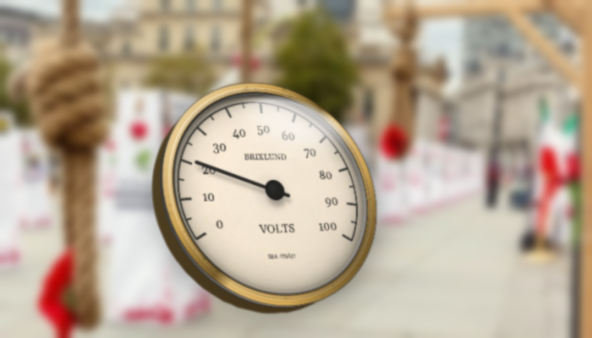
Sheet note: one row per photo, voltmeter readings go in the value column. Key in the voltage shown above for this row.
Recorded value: 20 V
